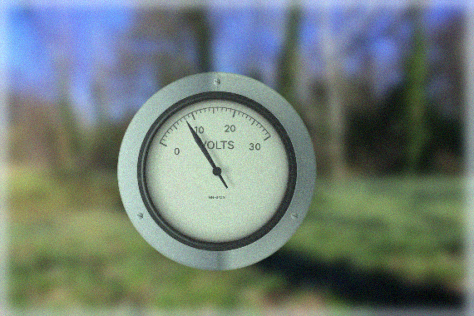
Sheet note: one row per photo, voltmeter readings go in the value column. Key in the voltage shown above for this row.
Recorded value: 8 V
